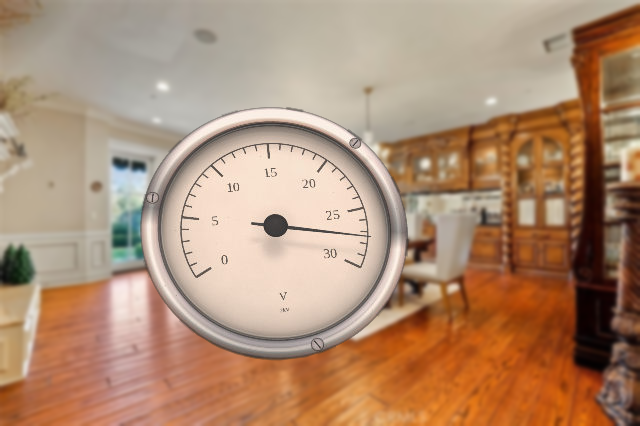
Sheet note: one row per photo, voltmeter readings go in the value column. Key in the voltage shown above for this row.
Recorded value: 27.5 V
